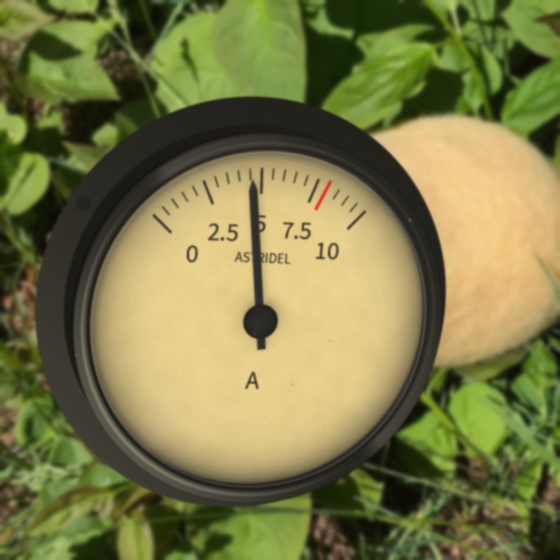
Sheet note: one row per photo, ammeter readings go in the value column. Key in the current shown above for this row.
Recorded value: 4.5 A
